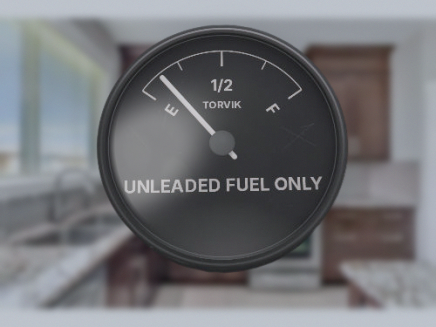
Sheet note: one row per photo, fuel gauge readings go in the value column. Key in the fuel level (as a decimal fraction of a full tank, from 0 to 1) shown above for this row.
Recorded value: 0.125
